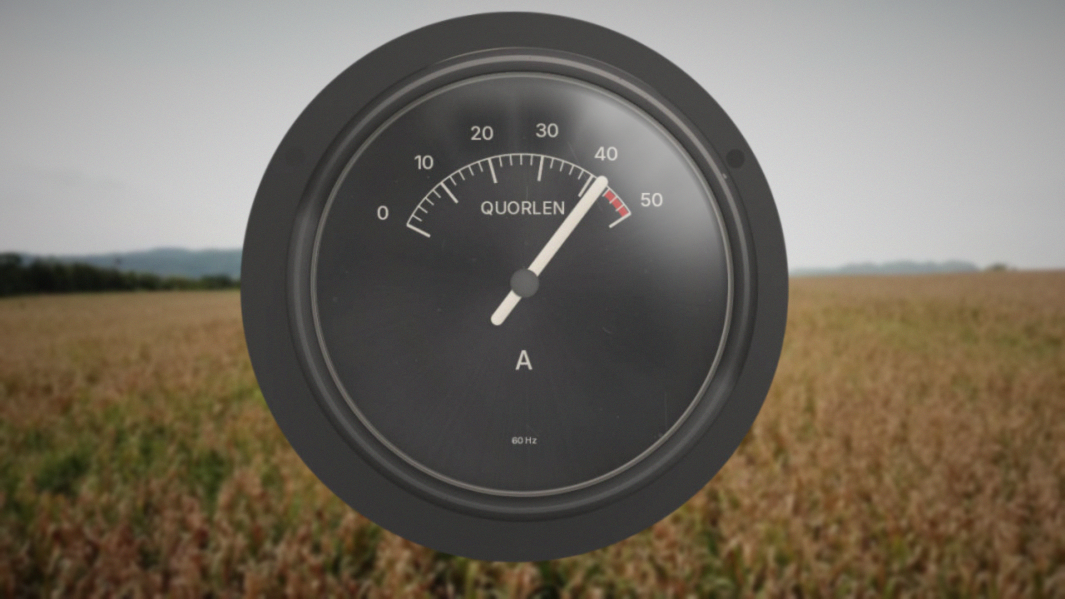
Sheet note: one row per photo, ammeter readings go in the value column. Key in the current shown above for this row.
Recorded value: 42 A
